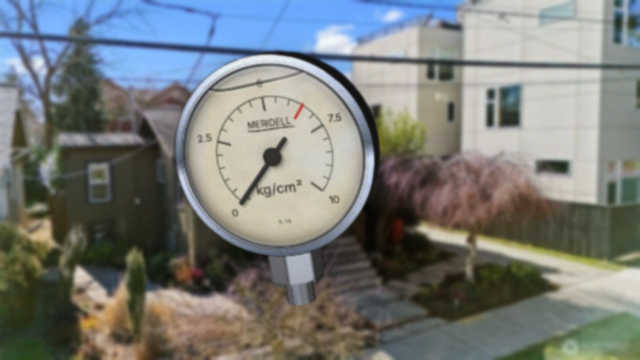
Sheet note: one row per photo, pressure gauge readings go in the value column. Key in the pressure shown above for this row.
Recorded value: 0 kg/cm²
